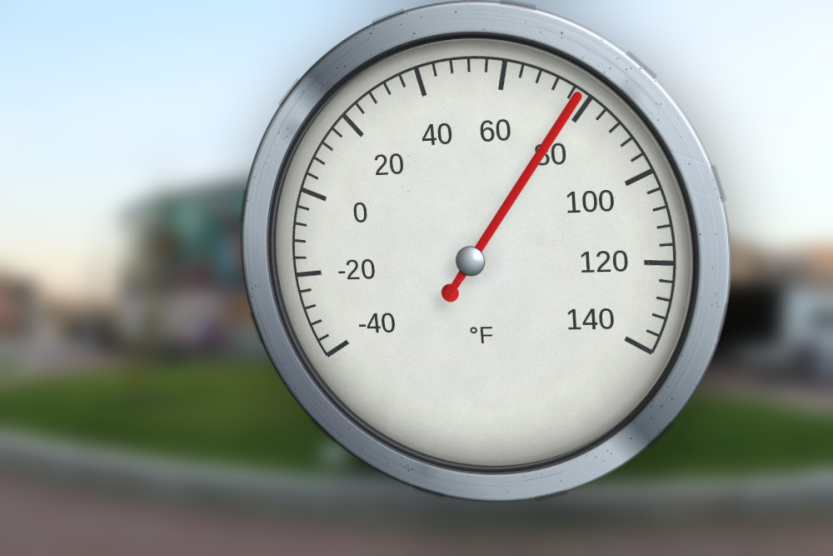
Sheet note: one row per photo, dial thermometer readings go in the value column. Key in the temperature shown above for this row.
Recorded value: 78 °F
